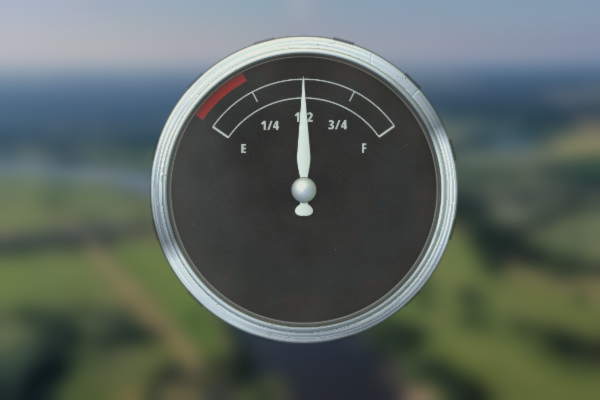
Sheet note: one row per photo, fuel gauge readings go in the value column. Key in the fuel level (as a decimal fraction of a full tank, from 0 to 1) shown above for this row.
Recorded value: 0.5
